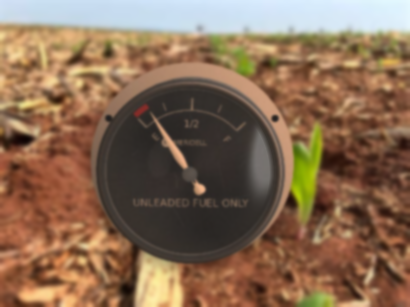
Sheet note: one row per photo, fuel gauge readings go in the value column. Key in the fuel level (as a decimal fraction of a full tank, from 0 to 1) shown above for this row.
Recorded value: 0.125
